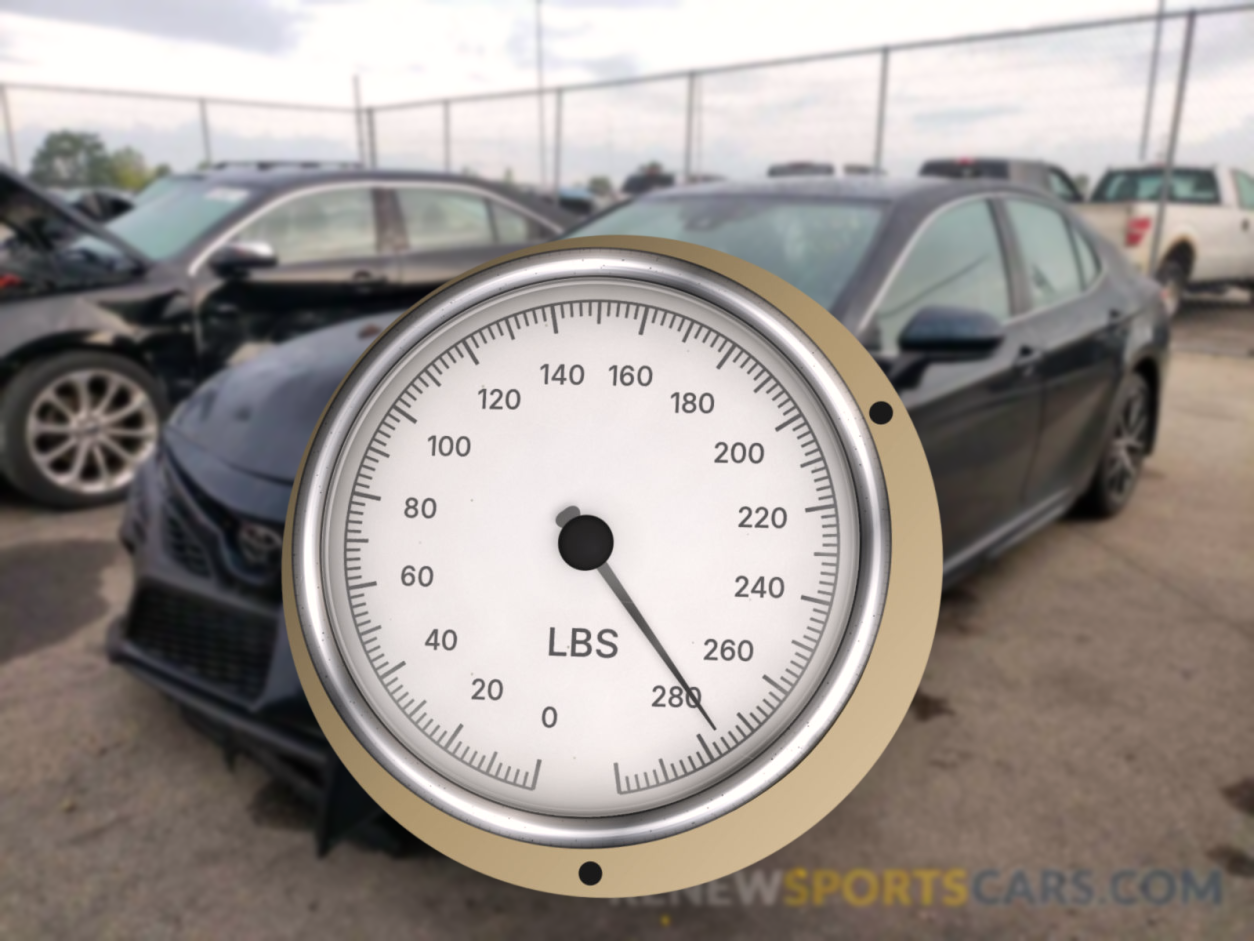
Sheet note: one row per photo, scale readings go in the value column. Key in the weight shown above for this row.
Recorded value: 276 lb
